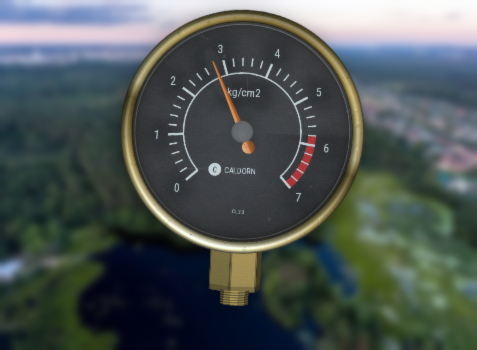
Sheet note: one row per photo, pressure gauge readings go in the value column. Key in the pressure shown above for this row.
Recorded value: 2.8 kg/cm²
